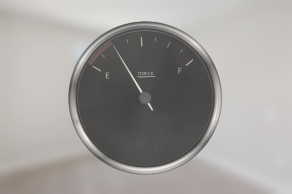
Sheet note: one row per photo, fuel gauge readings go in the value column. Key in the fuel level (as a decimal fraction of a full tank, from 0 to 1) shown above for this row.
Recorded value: 0.25
